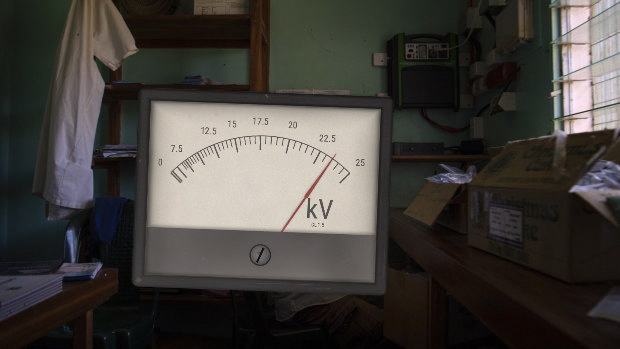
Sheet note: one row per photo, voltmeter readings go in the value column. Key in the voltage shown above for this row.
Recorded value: 23.5 kV
